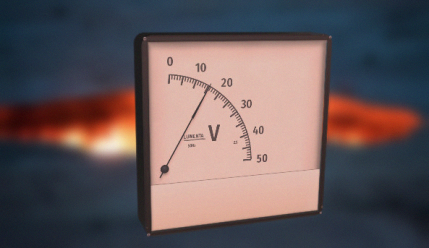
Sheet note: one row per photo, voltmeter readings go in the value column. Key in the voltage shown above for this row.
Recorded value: 15 V
